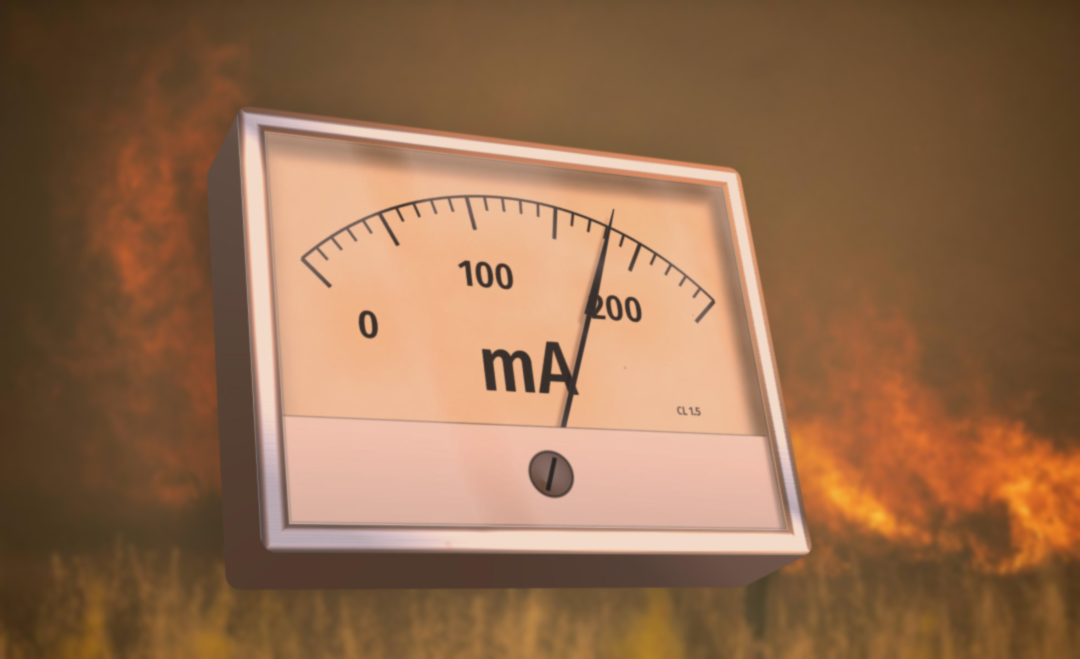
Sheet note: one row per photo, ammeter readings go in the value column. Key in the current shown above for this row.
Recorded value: 180 mA
